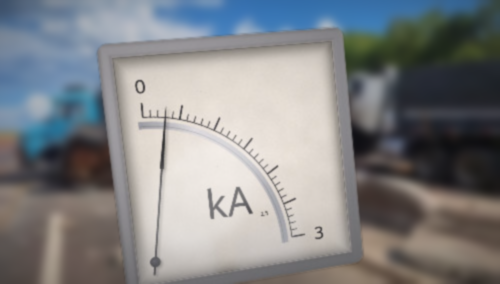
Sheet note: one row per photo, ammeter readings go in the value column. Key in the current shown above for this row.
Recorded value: 0.3 kA
